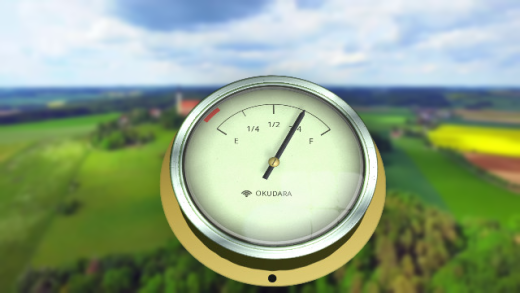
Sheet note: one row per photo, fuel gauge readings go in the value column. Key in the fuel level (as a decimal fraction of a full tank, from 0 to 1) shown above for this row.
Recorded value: 0.75
